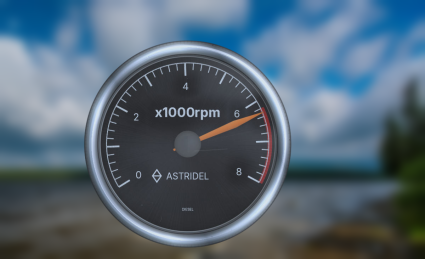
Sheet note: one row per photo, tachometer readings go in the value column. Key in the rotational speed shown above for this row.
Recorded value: 6300 rpm
